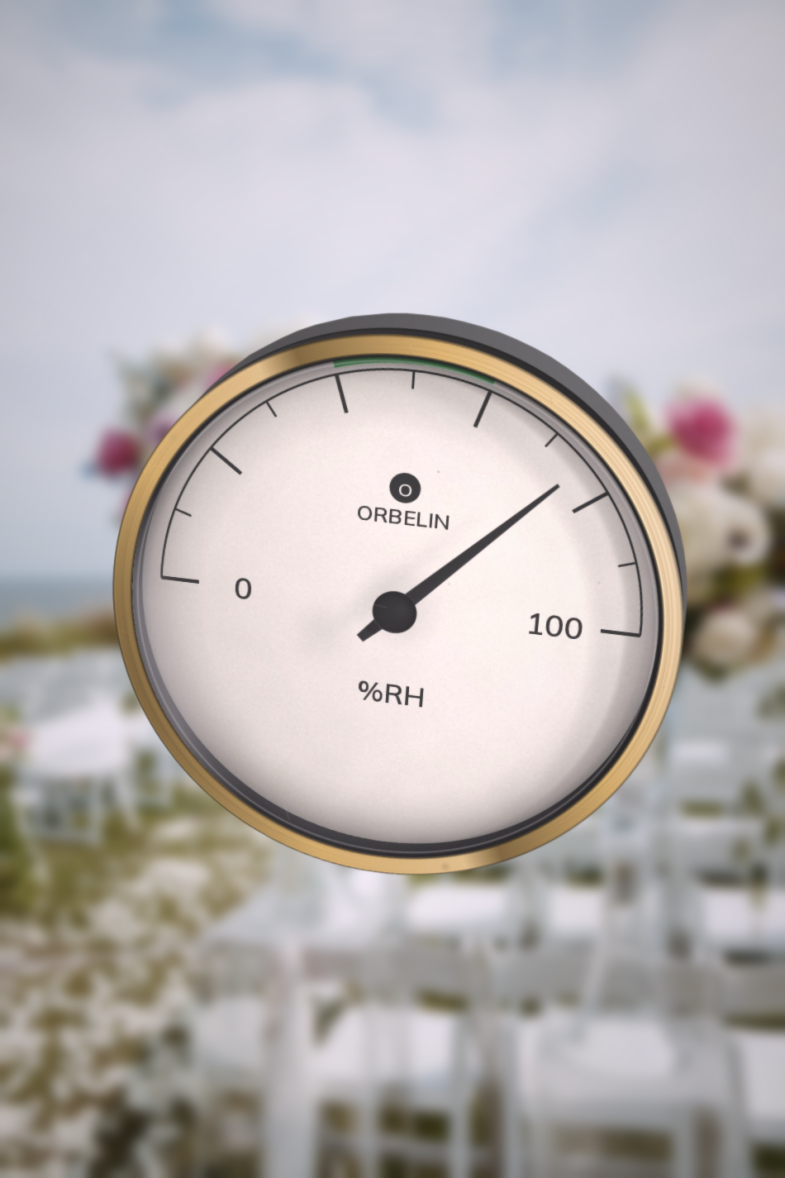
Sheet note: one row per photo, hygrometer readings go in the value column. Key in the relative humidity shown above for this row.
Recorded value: 75 %
